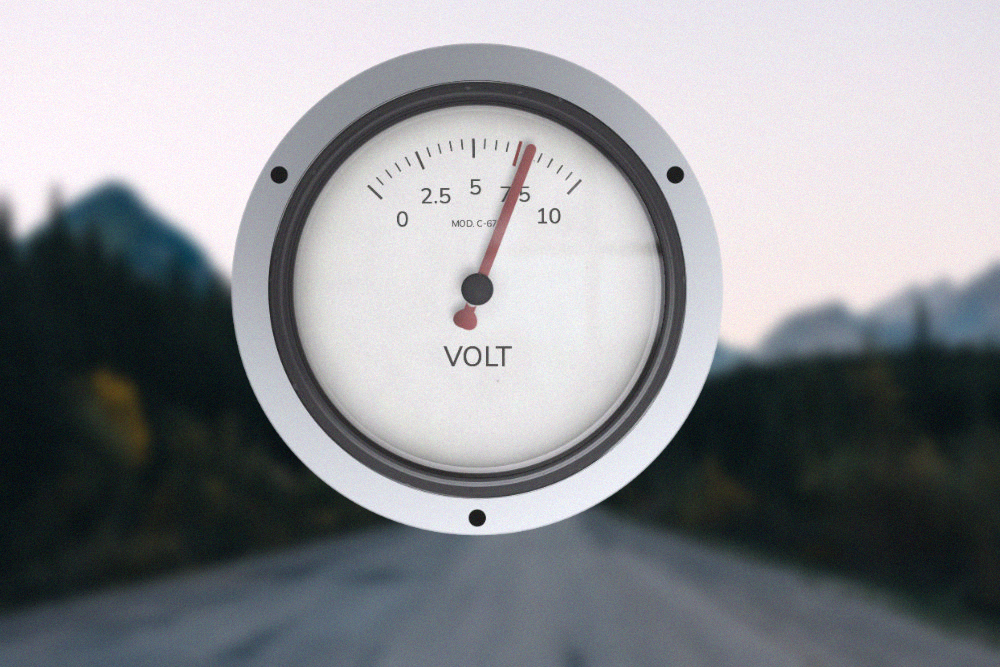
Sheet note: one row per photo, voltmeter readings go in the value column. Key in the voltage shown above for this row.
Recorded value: 7.5 V
